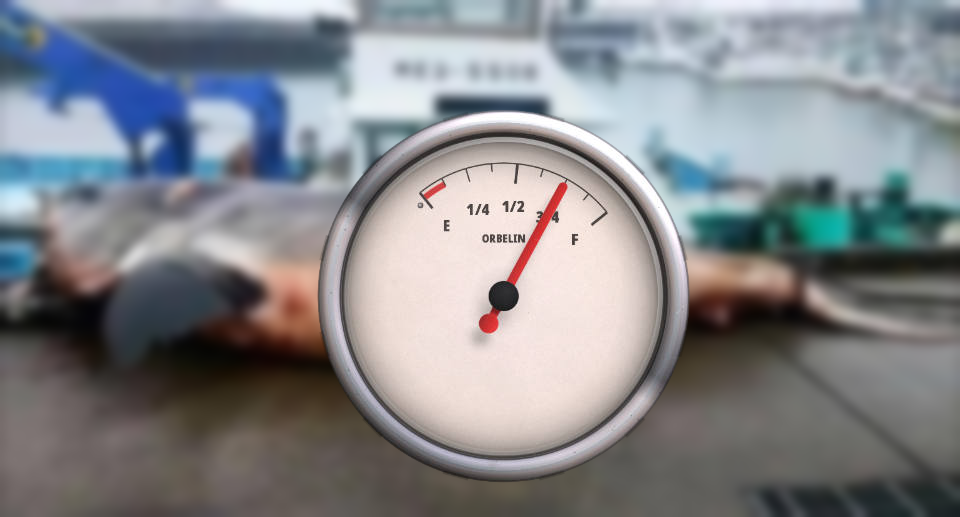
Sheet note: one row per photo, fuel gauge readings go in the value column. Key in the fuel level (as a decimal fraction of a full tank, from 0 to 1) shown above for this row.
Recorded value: 0.75
